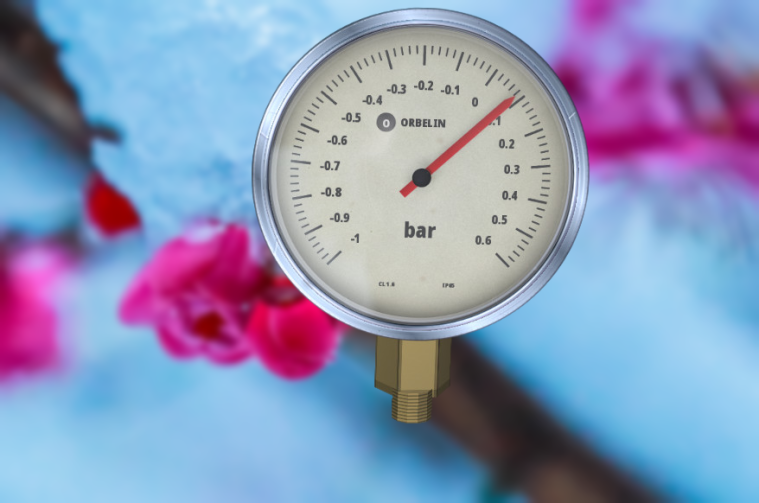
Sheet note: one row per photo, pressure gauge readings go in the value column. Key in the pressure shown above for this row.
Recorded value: 0.08 bar
